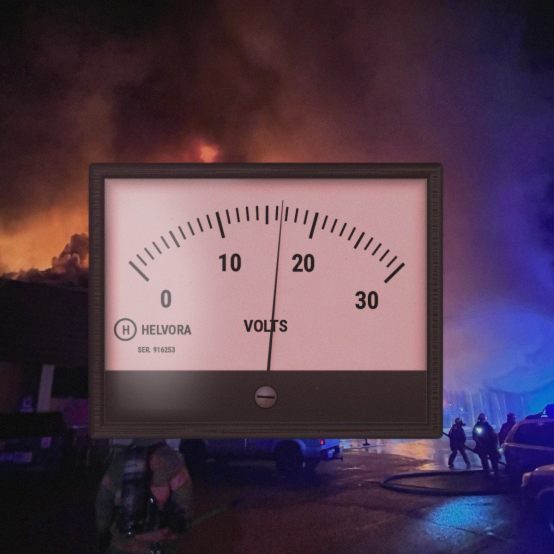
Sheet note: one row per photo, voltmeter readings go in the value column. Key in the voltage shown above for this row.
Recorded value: 16.5 V
